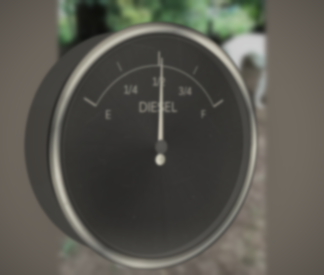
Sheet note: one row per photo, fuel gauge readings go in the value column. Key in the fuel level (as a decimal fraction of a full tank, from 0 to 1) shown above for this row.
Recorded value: 0.5
